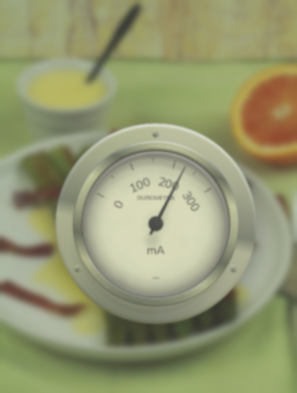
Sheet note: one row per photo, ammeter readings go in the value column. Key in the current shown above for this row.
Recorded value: 225 mA
